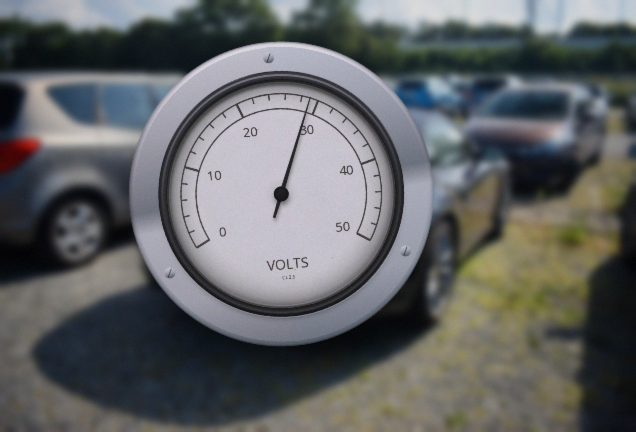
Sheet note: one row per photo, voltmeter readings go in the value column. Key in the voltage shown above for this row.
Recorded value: 29 V
